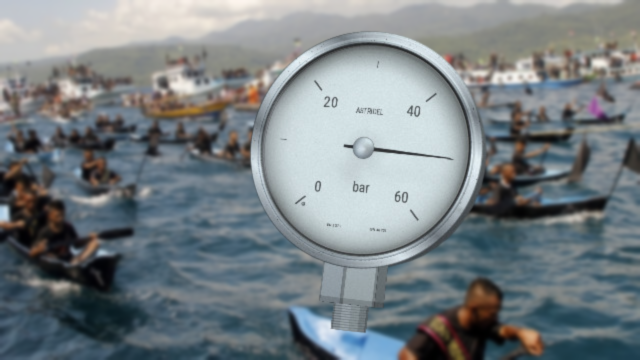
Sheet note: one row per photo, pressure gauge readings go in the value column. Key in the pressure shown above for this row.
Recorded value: 50 bar
